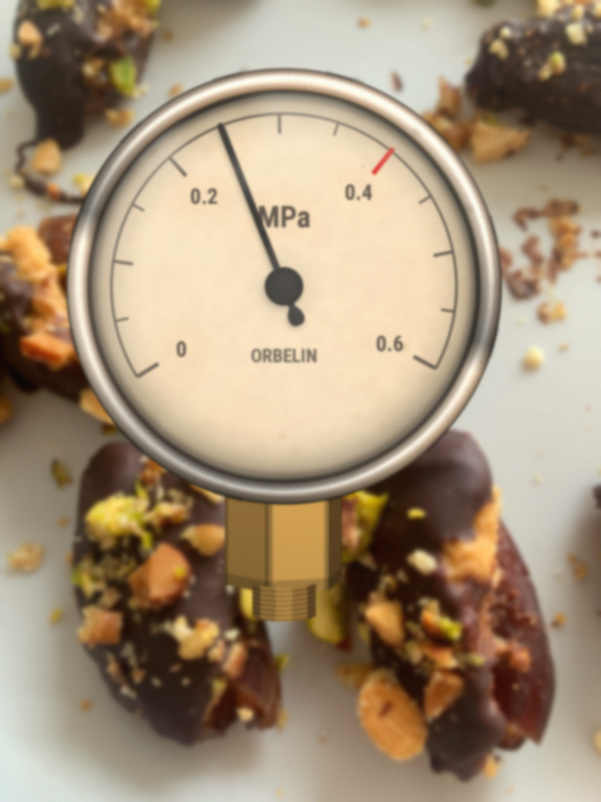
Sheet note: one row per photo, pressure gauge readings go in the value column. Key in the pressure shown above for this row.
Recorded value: 0.25 MPa
